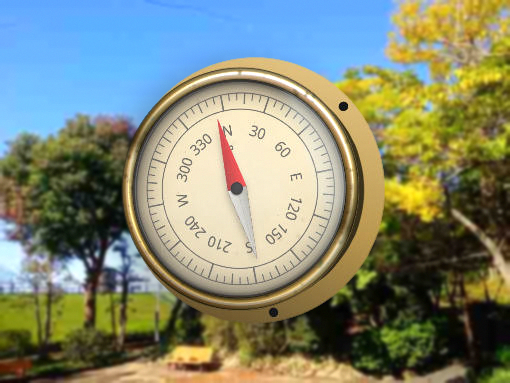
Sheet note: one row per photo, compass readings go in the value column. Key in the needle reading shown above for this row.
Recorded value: 355 °
